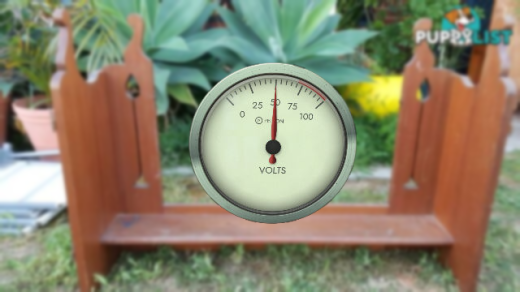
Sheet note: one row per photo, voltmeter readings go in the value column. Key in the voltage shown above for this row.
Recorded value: 50 V
